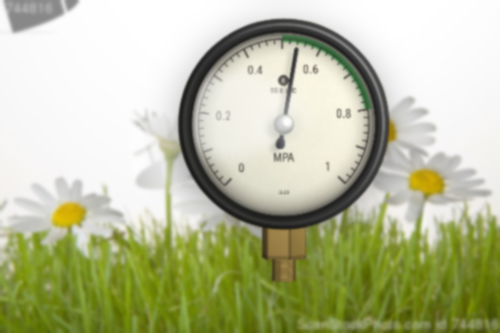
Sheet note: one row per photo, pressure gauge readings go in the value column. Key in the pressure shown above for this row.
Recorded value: 0.54 MPa
